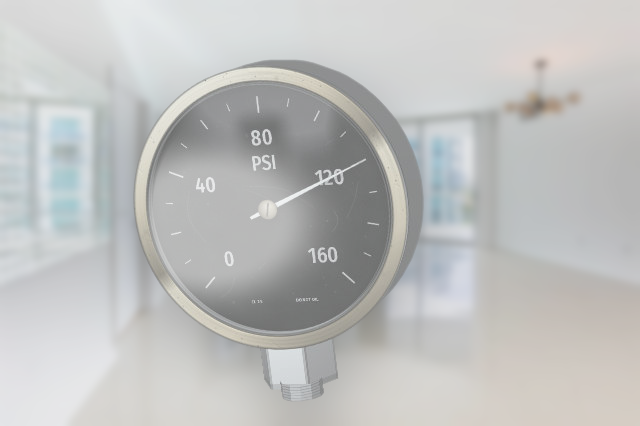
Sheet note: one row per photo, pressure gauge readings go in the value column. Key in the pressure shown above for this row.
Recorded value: 120 psi
